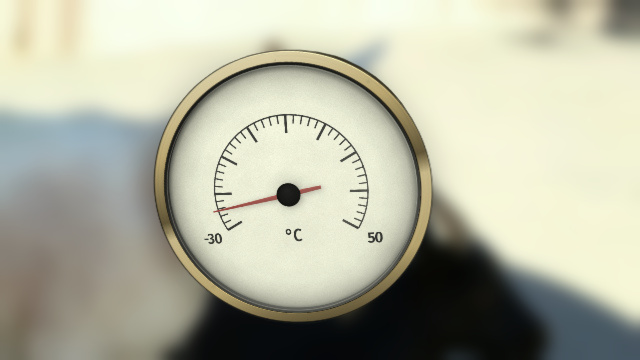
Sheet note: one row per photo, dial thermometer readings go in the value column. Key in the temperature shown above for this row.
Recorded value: -24 °C
